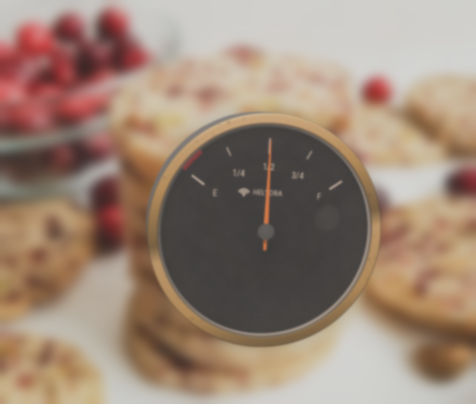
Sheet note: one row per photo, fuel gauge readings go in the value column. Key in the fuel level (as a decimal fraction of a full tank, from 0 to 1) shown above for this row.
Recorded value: 0.5
